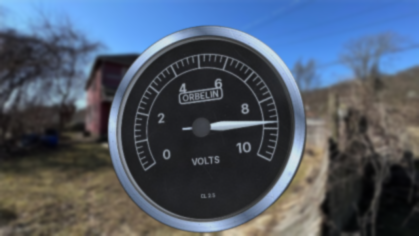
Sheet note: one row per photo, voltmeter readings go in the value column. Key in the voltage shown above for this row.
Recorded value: 8.8 V
